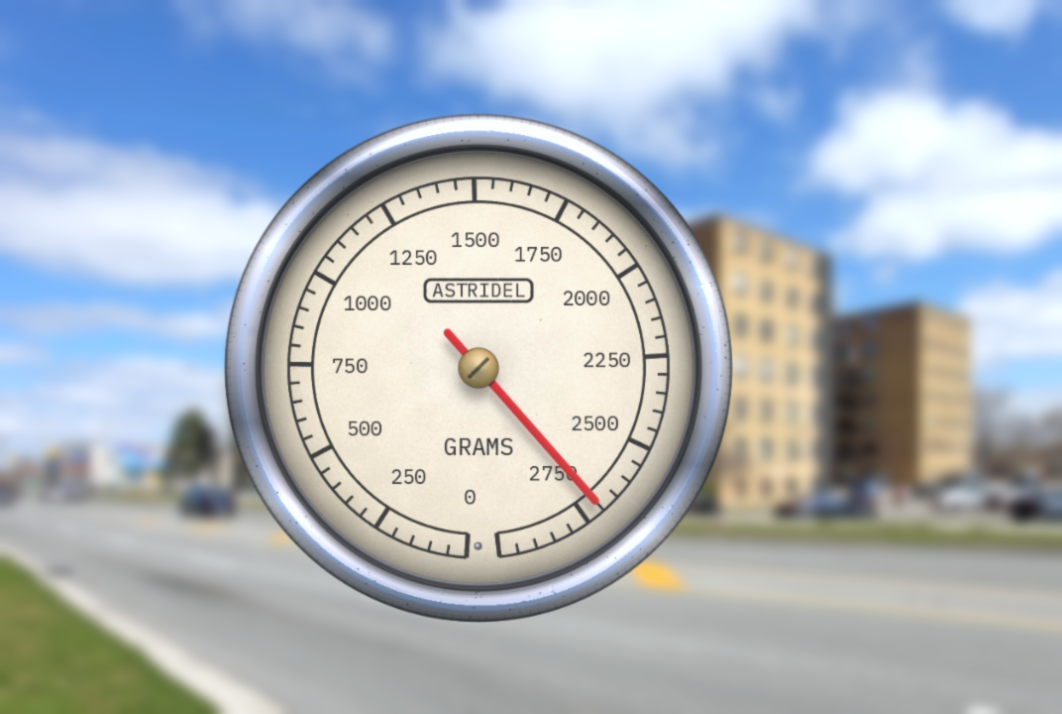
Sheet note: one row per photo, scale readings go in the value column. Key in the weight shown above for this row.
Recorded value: 2700 g
